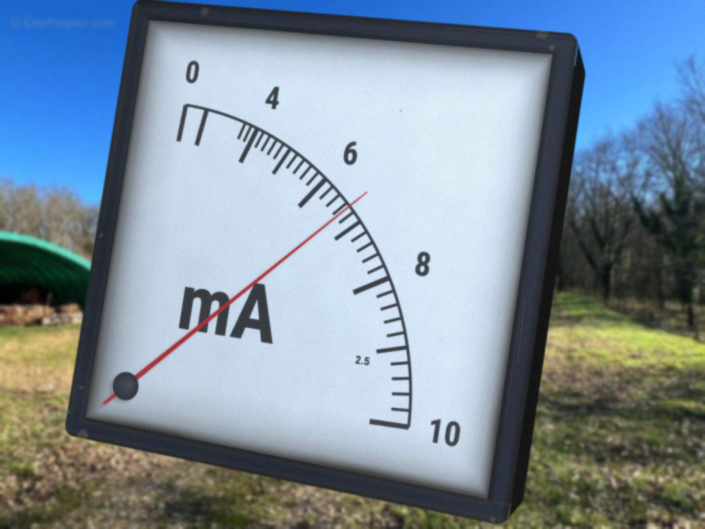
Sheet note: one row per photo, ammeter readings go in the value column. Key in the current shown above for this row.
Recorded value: 6.7 mA
